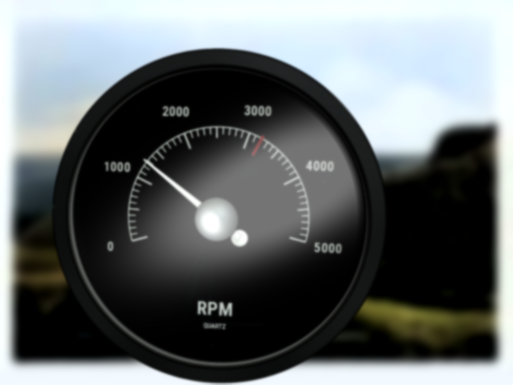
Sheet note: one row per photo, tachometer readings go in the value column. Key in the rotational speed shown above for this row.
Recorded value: 1300 rpm
